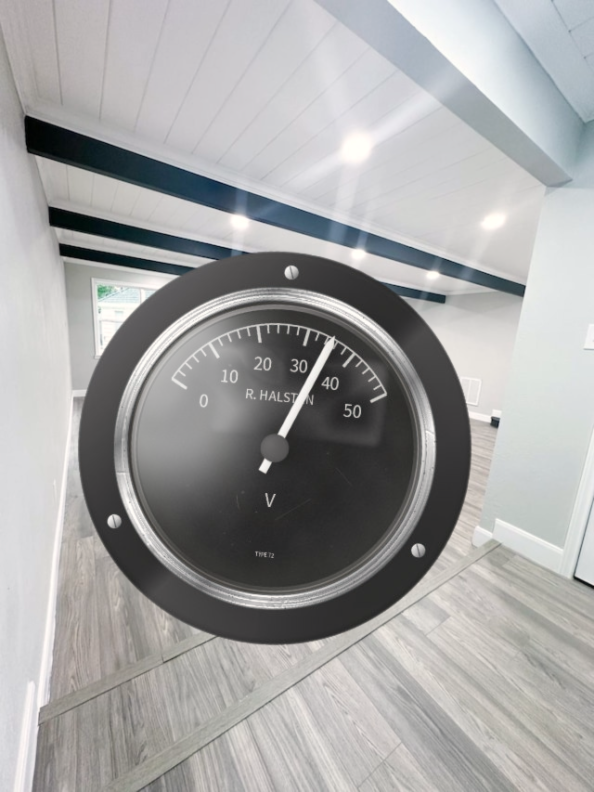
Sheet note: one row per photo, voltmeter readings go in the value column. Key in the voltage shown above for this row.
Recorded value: 35 V
